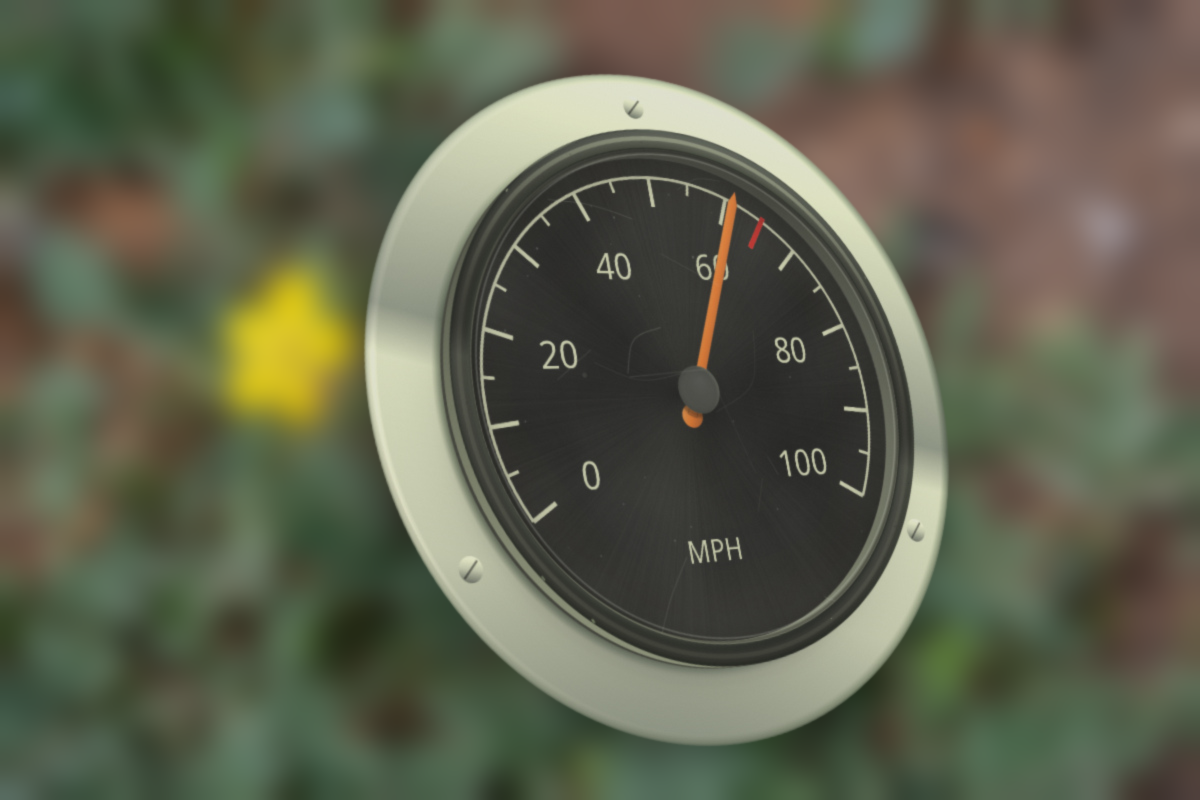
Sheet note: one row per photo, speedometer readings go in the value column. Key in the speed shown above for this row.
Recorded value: 60 mph
